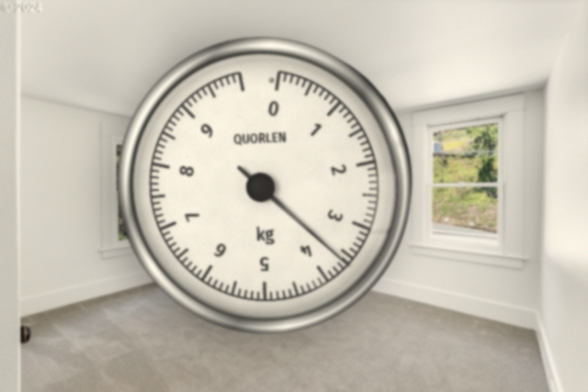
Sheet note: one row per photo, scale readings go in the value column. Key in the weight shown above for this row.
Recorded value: 3.6 kg
